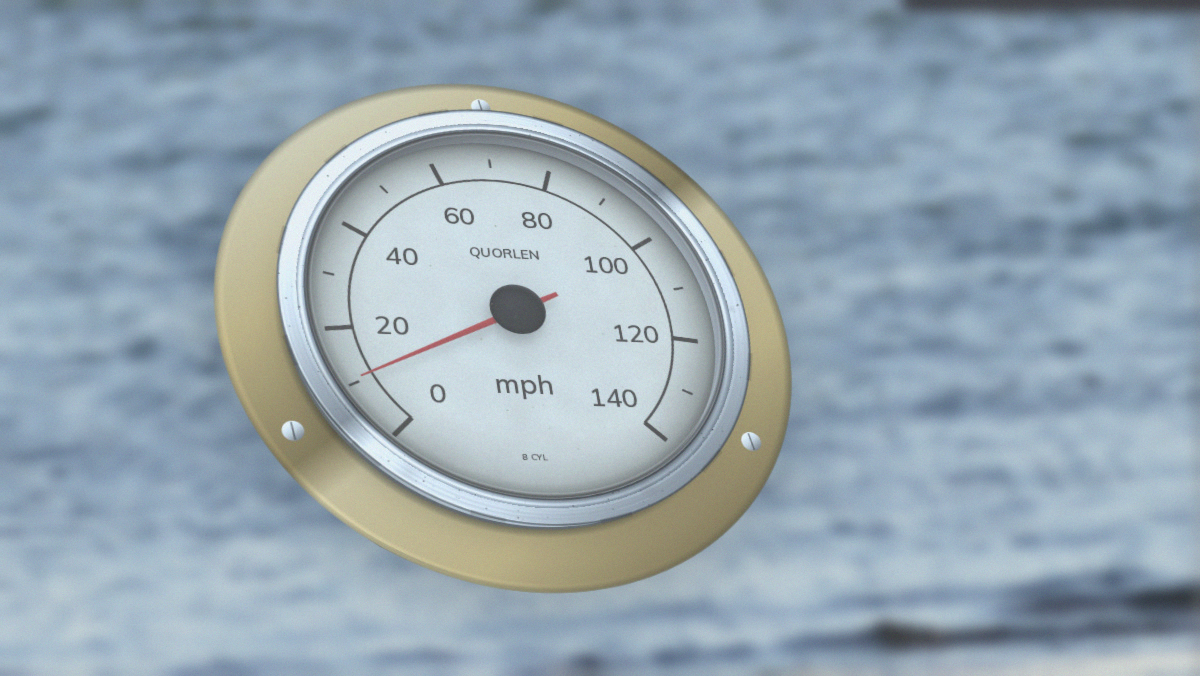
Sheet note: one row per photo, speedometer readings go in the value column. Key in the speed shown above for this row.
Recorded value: 10 mph
